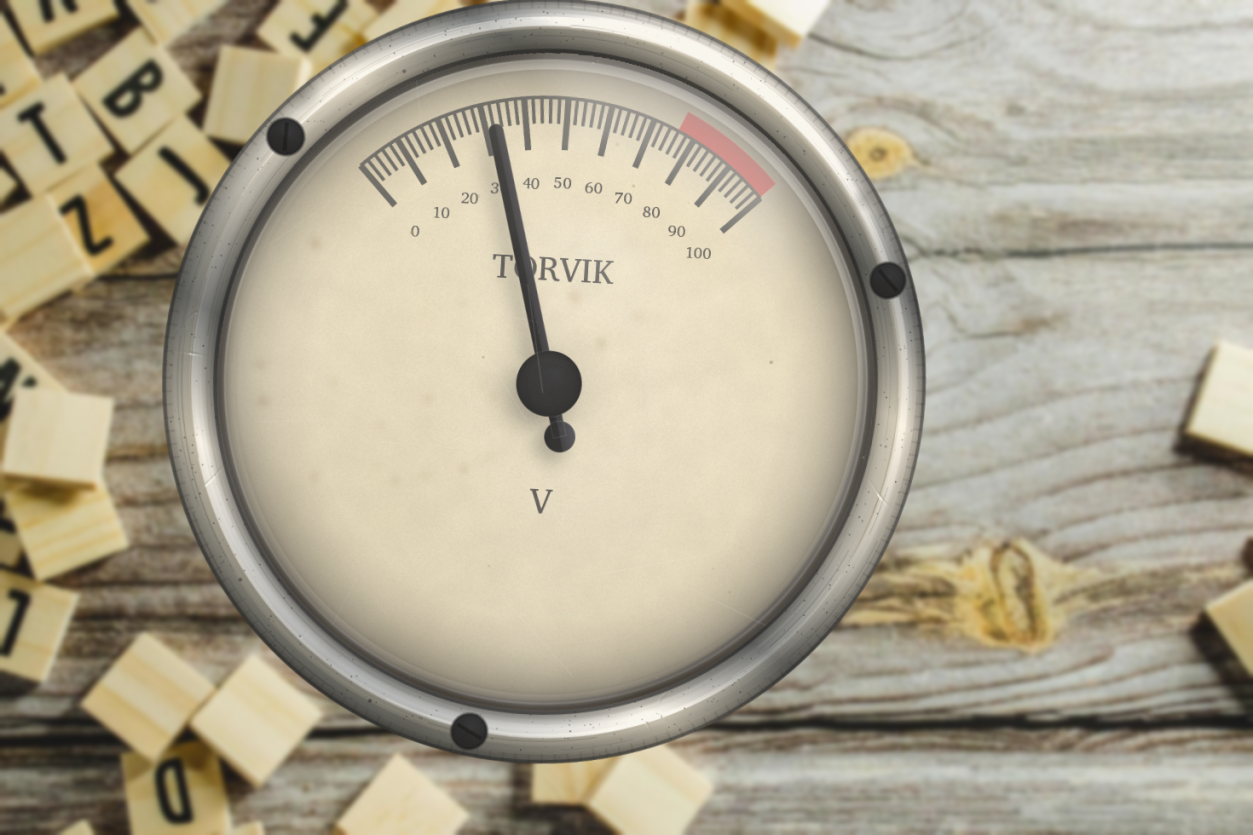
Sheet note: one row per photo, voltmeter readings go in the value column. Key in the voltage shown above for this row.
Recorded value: 32 V
